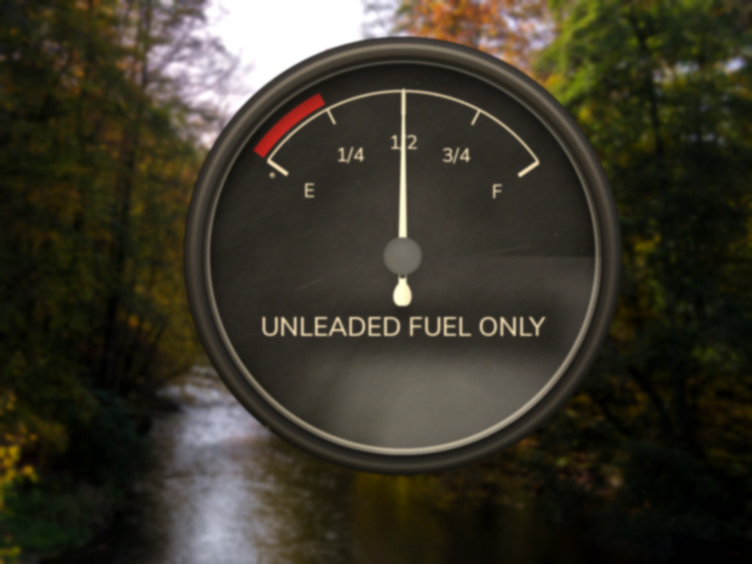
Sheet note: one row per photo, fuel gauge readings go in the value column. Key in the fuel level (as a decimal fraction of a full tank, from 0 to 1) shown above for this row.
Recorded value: 0.5
